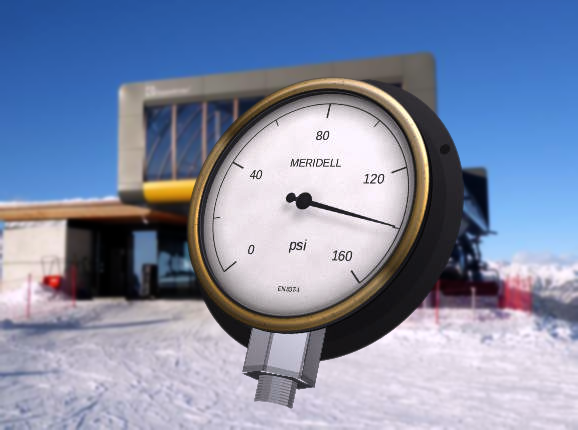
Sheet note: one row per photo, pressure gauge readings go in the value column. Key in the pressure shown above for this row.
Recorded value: 140 psi
